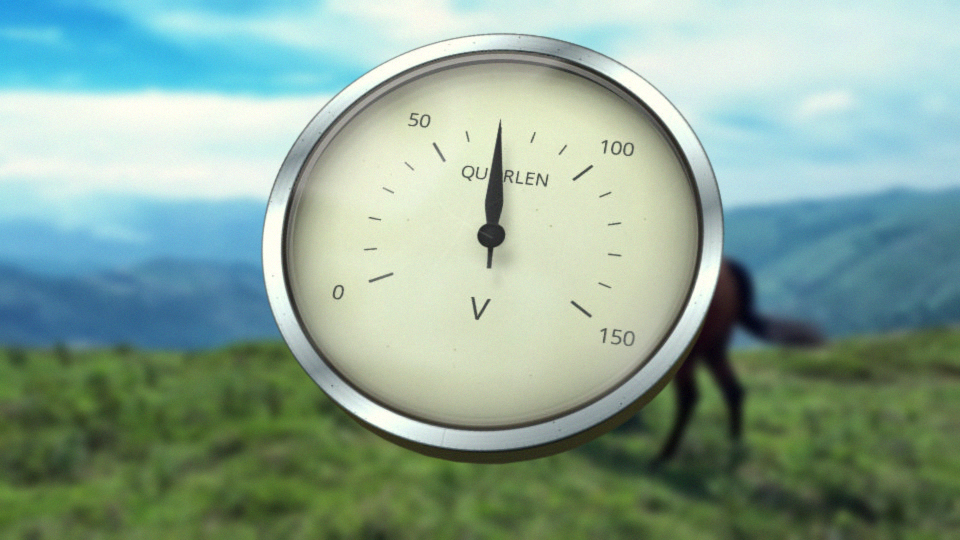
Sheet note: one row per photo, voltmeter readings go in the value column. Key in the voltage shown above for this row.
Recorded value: 70 V
